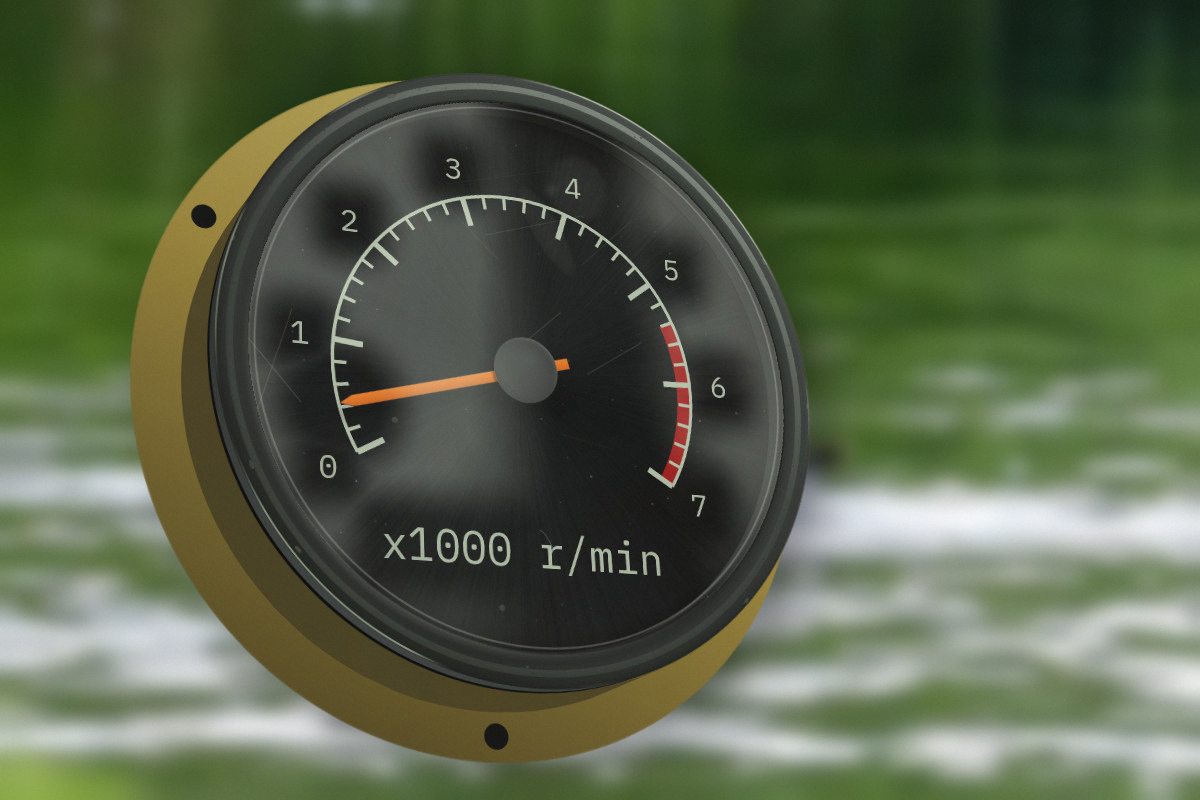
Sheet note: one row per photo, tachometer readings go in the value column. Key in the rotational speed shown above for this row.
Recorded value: 400 rpm
